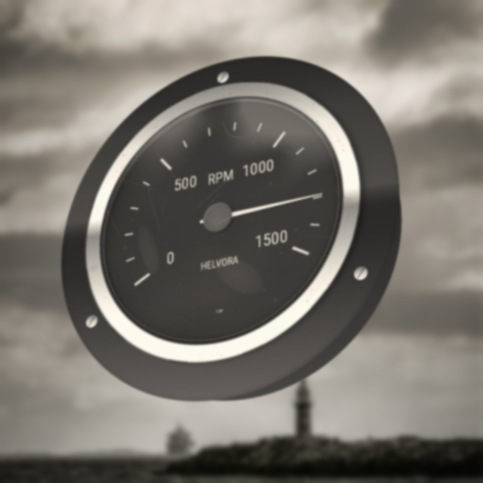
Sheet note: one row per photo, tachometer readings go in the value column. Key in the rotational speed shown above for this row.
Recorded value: 1300 rpm
